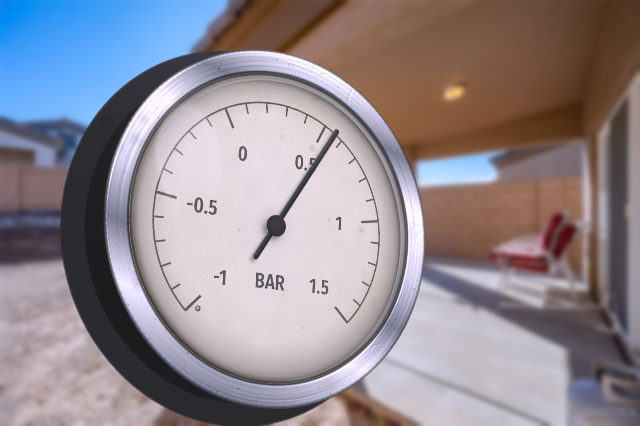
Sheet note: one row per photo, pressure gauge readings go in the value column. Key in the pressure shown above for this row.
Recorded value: 0.55 bar
